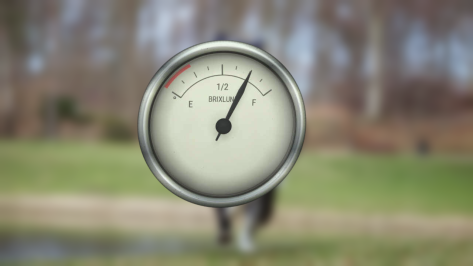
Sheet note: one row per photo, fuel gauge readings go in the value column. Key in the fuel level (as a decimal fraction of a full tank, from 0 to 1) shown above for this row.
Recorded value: 0.75
